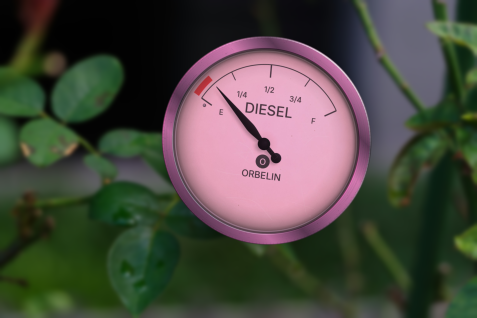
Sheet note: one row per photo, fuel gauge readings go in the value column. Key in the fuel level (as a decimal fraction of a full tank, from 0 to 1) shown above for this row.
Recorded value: 0.125
